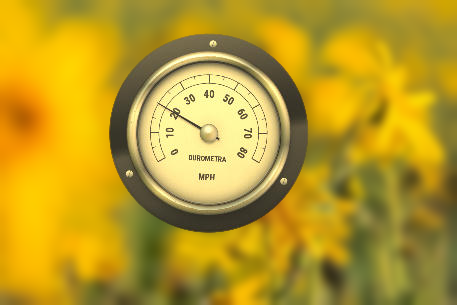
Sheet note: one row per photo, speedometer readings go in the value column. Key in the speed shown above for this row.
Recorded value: 20 mph
